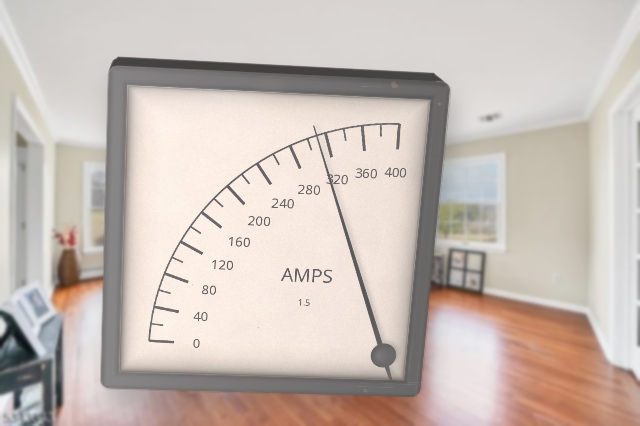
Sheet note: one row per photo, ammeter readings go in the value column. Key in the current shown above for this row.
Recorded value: 310 A
